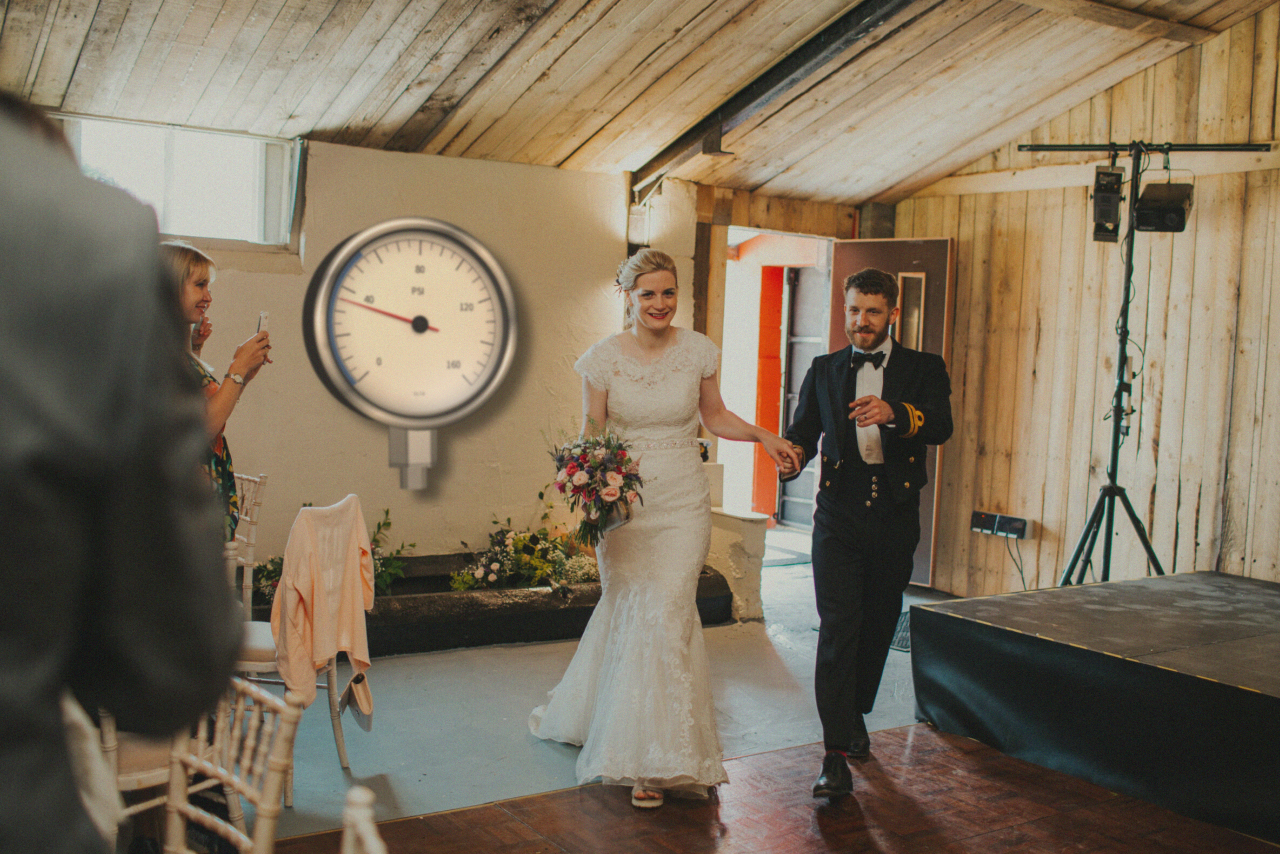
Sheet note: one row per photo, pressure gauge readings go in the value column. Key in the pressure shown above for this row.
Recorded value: 35 psi
